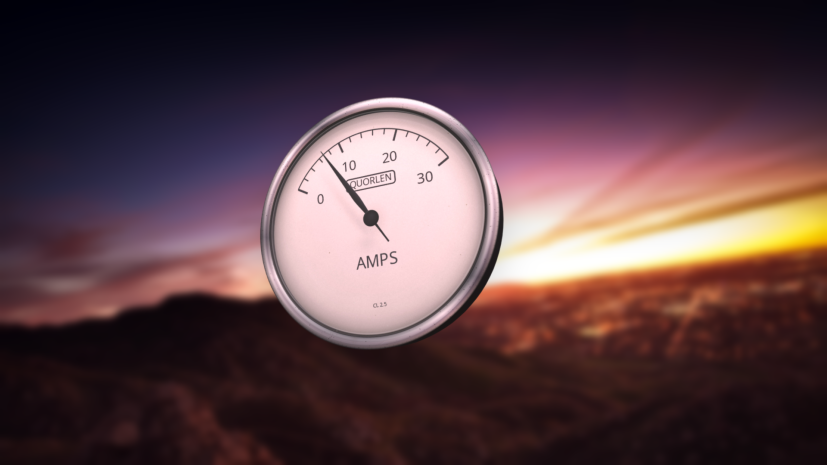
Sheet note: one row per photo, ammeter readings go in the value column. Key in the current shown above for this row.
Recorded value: 7 A
